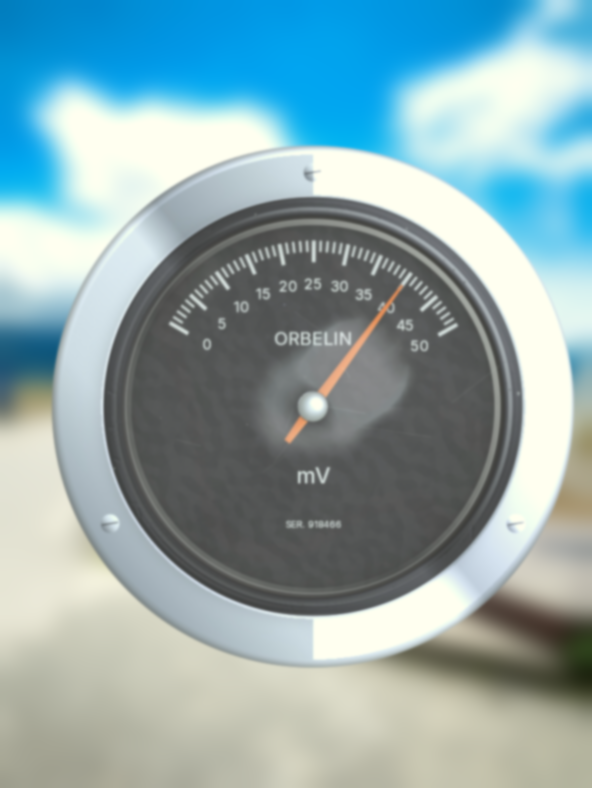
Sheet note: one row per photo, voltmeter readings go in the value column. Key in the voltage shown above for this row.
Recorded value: 40 mV
